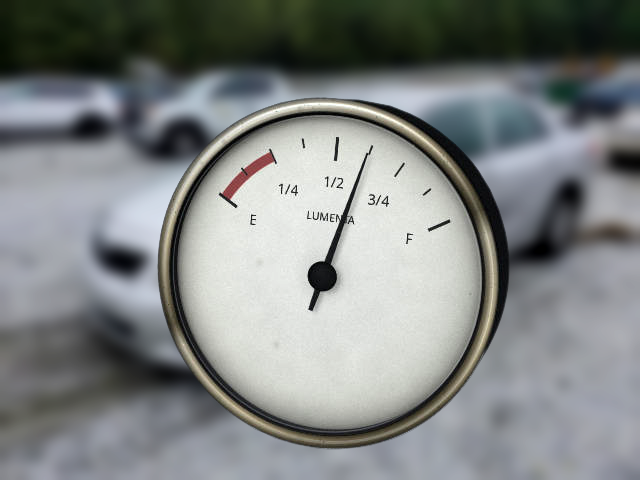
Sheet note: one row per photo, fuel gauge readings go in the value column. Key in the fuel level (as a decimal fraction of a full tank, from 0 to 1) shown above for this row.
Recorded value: 0.625
